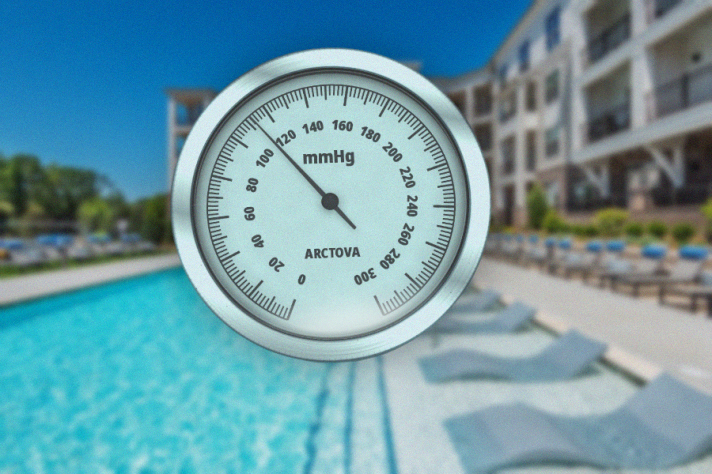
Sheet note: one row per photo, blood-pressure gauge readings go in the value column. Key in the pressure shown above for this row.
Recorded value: 112 mmHg
